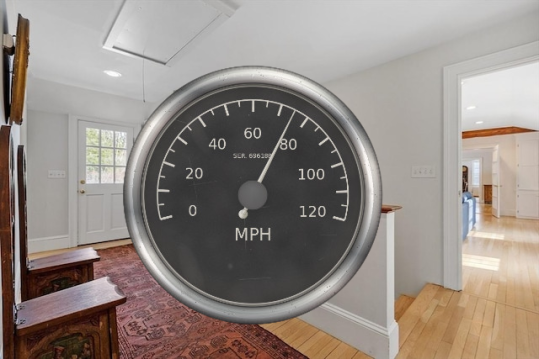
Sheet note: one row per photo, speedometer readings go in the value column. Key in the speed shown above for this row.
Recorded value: 75 mph
